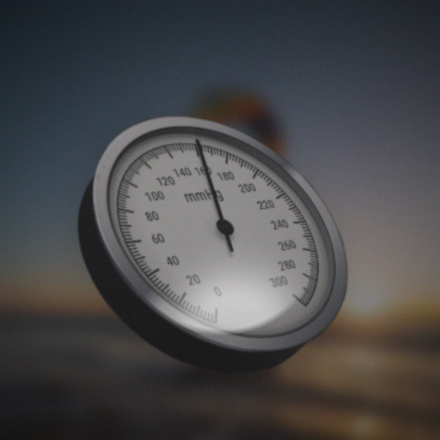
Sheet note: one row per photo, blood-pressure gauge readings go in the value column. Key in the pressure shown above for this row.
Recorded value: 160 mmHg
